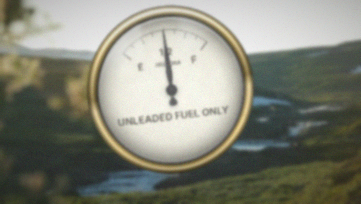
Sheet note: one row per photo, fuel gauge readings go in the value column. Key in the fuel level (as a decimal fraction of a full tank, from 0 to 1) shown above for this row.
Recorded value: 0.5
